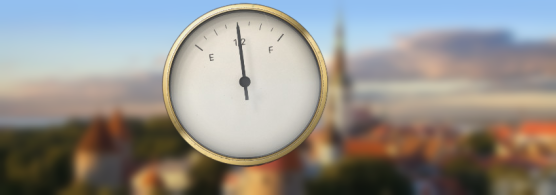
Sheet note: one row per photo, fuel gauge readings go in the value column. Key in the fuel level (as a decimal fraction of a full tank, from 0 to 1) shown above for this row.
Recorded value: 0.5
